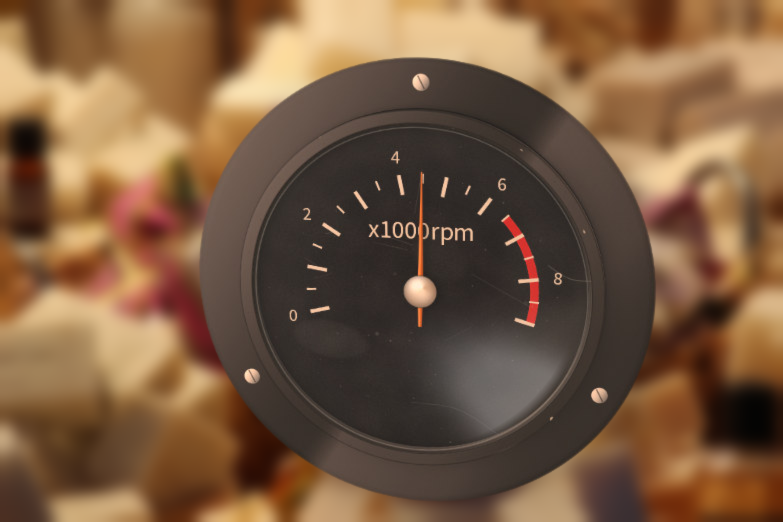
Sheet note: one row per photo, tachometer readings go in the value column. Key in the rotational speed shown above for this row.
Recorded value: 4500 rpm
